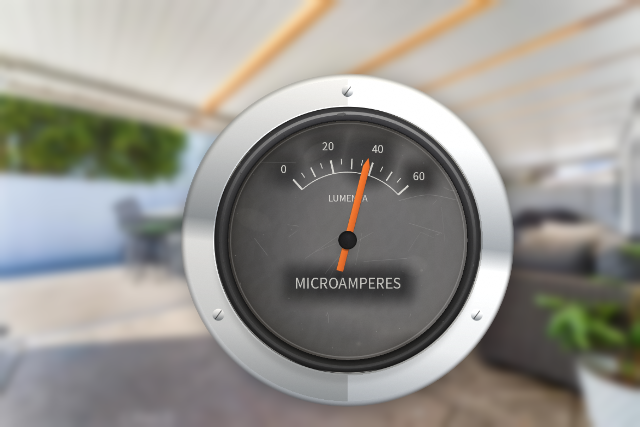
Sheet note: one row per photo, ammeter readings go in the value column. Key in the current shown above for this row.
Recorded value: 37.5 µA
